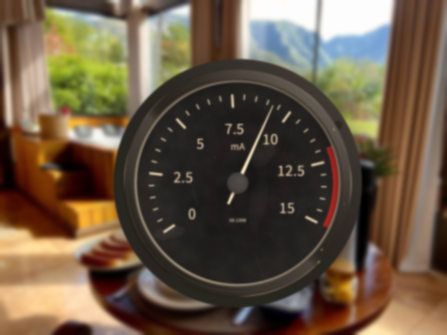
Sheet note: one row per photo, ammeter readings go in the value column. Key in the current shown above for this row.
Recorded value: 9.25 mA
